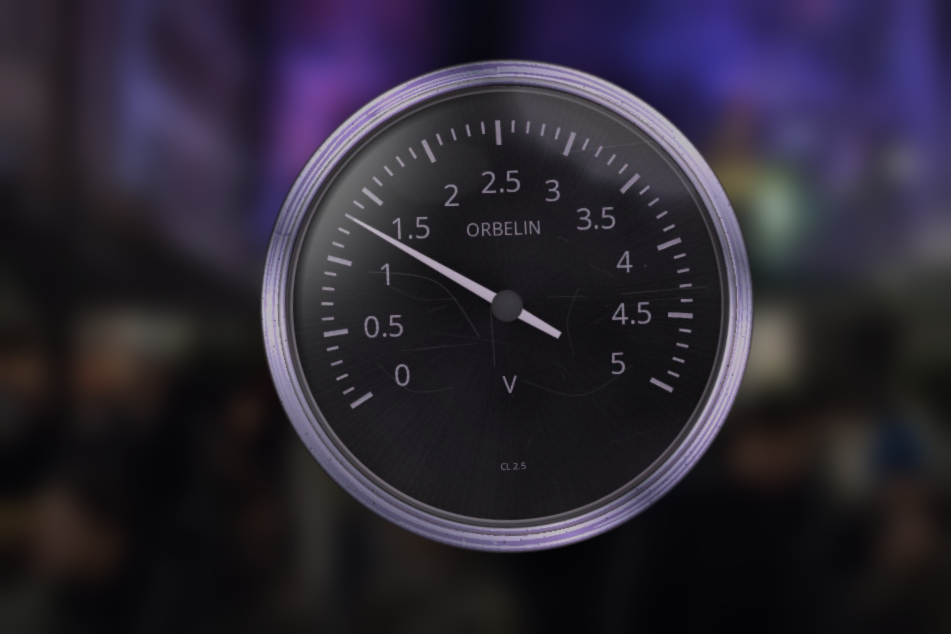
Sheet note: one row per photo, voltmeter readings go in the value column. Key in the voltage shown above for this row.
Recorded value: 1.3 V
